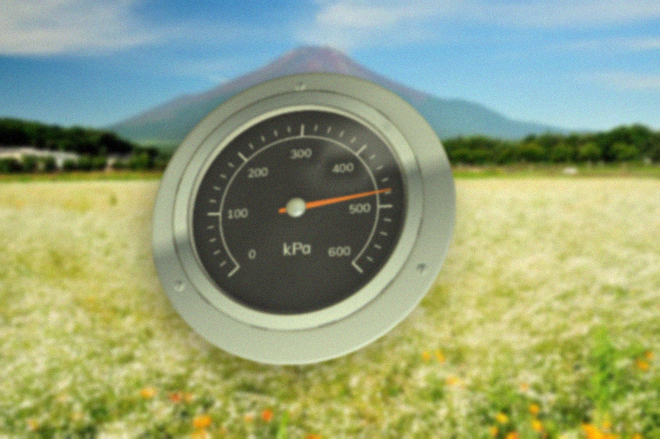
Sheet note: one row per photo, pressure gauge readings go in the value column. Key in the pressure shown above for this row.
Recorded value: 480 kPa
